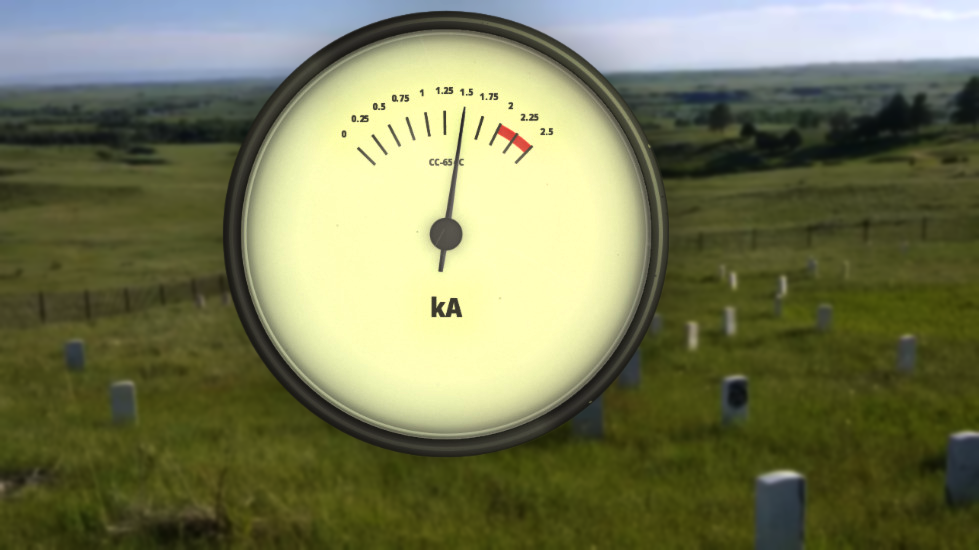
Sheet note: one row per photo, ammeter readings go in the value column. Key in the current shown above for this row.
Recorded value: 1.5 kA
